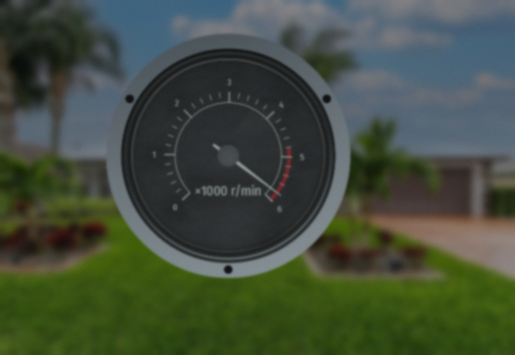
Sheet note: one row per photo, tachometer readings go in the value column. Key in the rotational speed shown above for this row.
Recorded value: 5800 rpm
